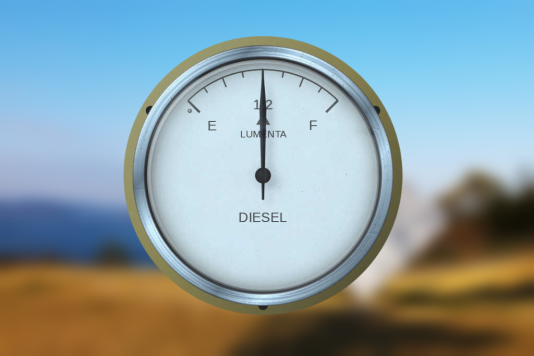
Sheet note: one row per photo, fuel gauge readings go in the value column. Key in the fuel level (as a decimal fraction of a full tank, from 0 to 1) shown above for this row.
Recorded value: 0.5
